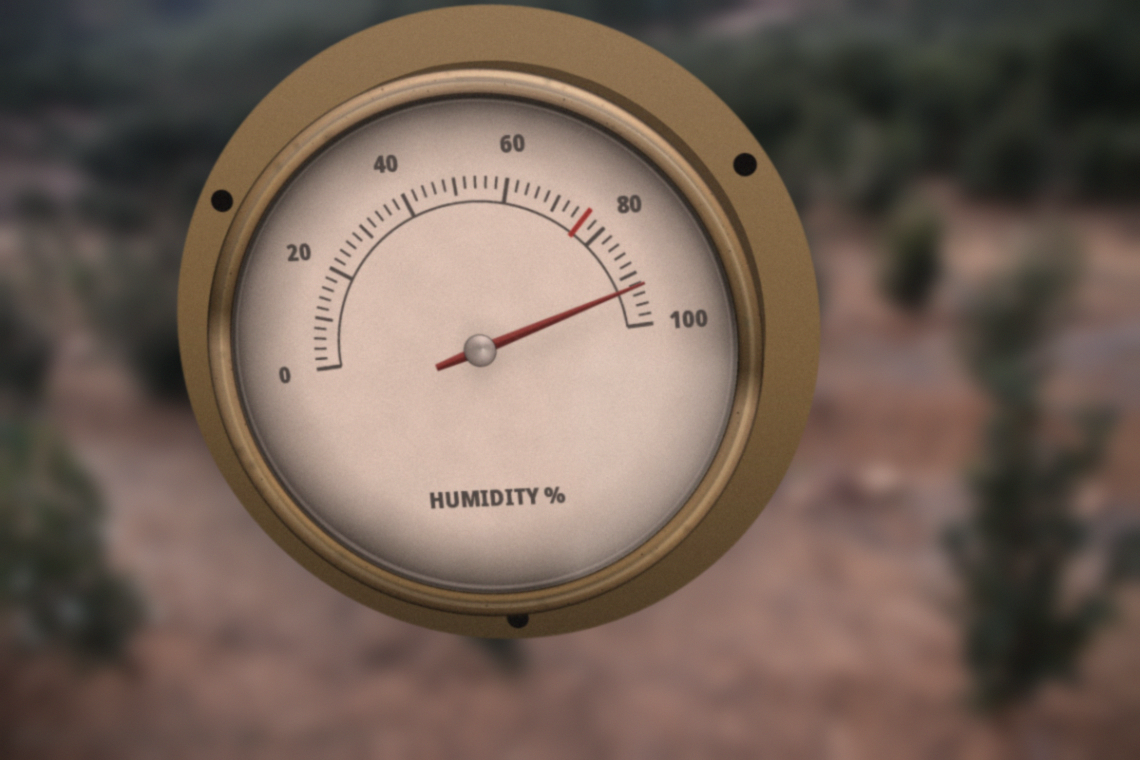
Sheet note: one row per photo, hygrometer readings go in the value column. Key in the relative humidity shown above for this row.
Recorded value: 92 %
